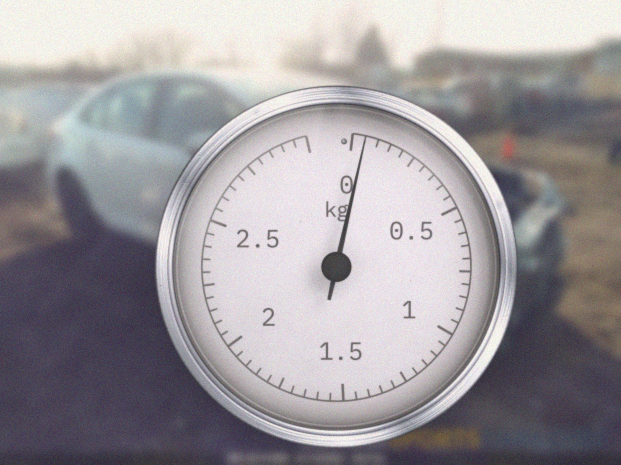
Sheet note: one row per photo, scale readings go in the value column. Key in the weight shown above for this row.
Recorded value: 0.05 kg
